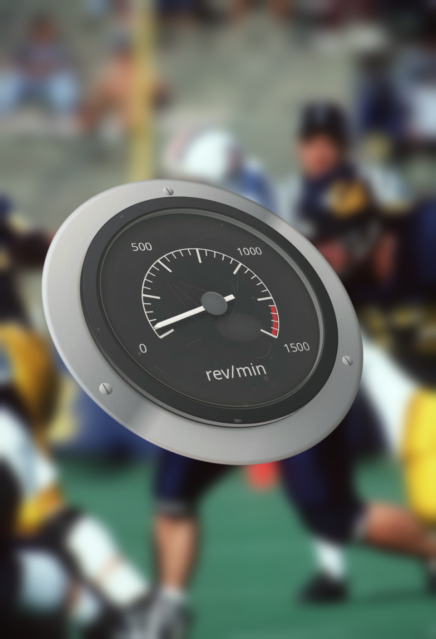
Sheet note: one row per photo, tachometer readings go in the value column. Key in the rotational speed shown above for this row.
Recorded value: 50 rpm
